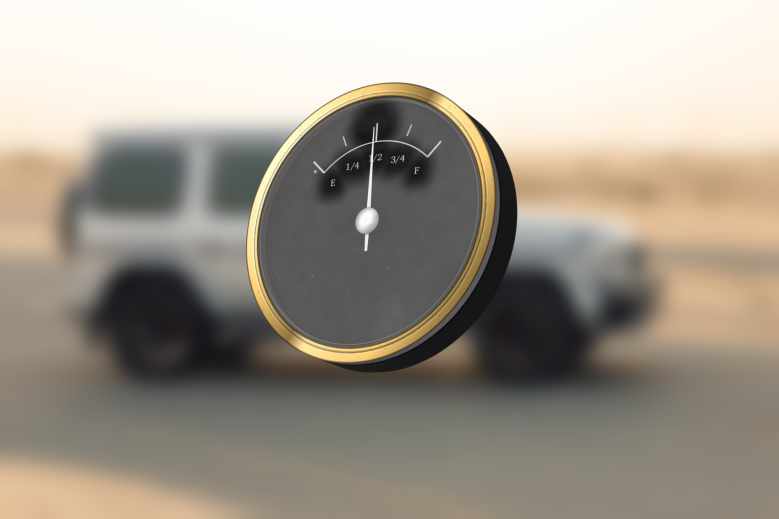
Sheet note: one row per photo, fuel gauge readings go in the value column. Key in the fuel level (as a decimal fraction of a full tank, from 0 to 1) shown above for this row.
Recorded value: 0.5
